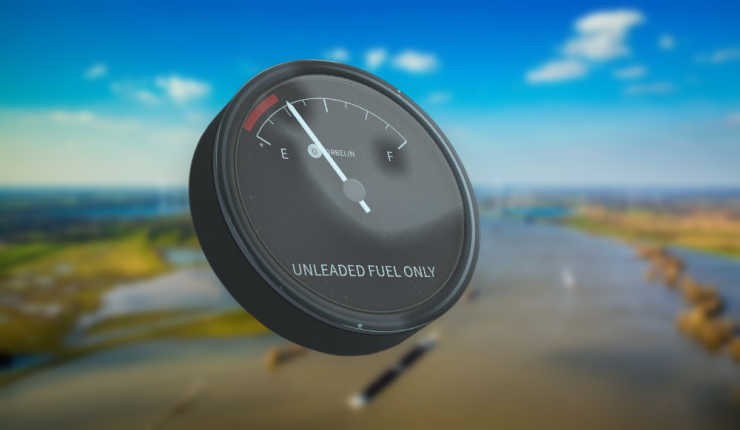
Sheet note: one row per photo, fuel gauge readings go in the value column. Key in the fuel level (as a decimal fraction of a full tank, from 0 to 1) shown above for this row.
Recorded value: 0.25
